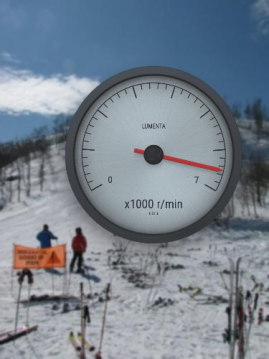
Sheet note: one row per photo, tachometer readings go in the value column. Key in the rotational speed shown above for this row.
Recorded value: 6500 rpm
